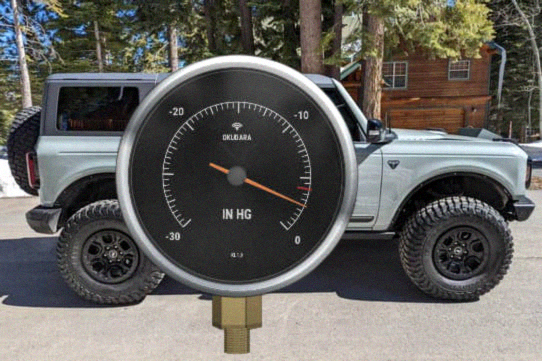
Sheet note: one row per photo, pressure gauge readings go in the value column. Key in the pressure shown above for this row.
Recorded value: -2.5 inHg
